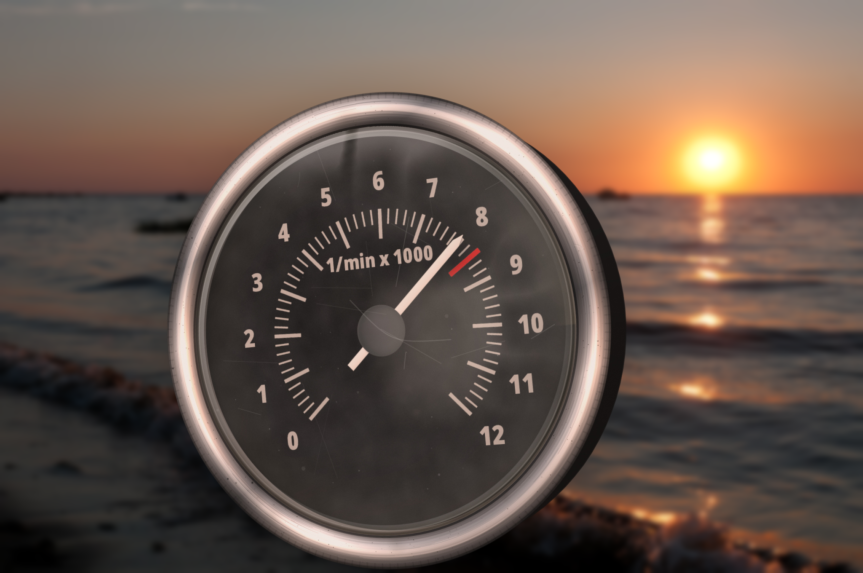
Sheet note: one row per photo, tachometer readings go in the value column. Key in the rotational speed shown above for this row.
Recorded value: 8000 rpm
